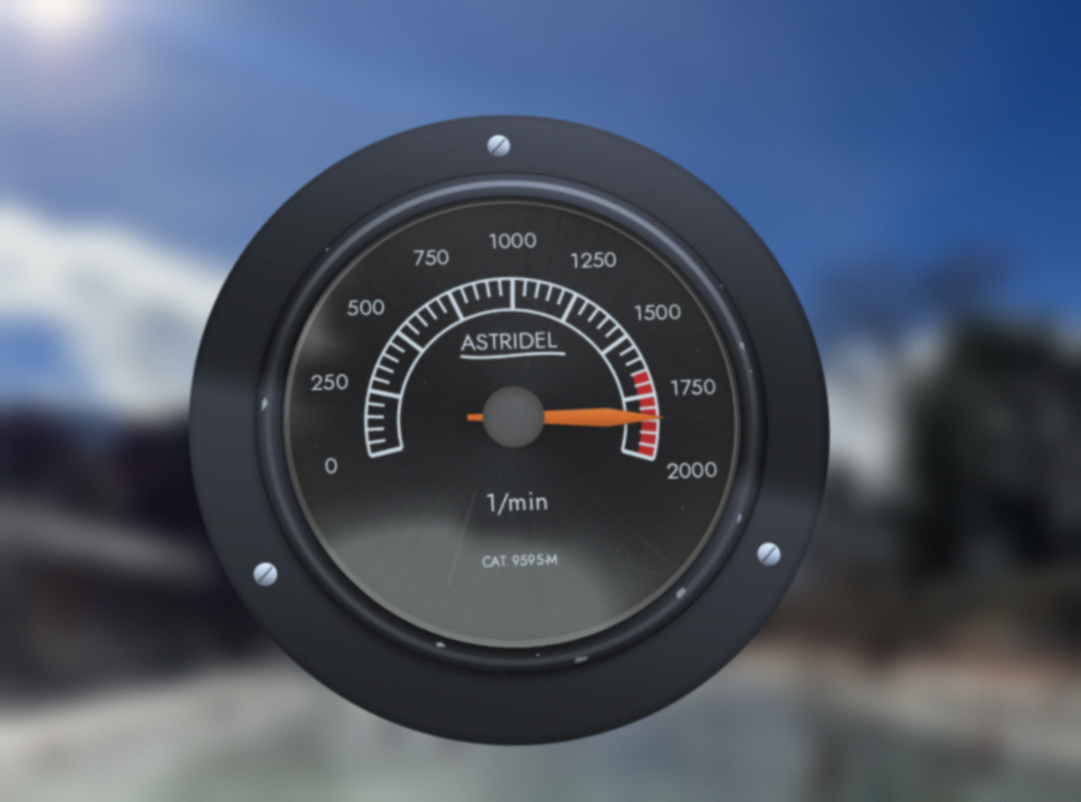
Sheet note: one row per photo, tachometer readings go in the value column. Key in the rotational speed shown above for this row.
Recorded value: 1850 rpm
